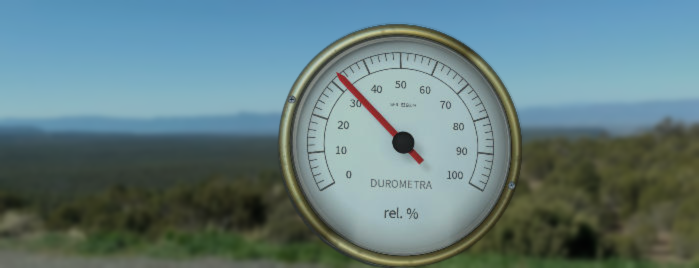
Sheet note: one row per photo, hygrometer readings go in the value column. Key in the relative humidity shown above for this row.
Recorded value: 32 %
